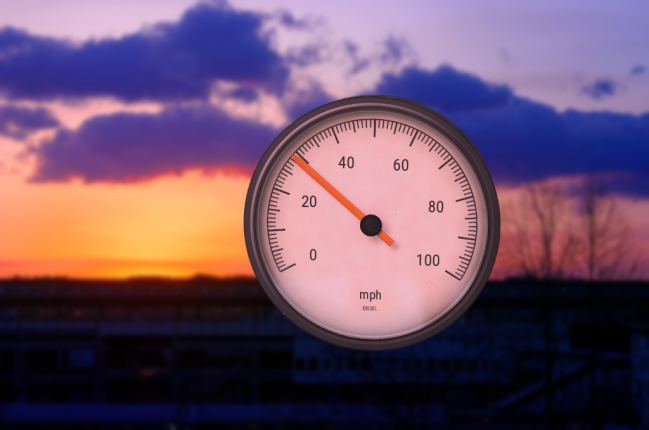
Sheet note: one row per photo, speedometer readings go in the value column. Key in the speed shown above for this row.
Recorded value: 29 mph
